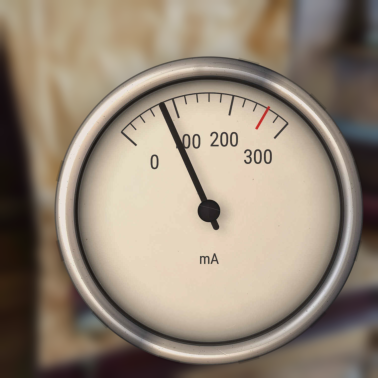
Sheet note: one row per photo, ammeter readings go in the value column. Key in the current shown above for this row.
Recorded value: 80 mA
